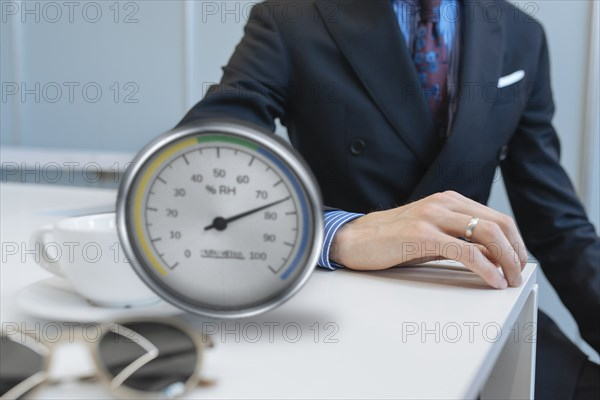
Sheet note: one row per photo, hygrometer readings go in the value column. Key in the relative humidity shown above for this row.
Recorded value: 75 %
